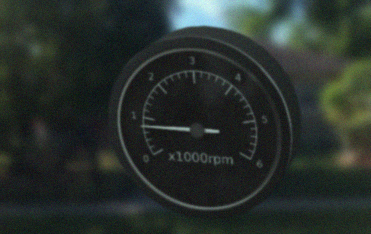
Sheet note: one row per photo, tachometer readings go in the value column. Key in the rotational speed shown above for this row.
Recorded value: 800 rpm
